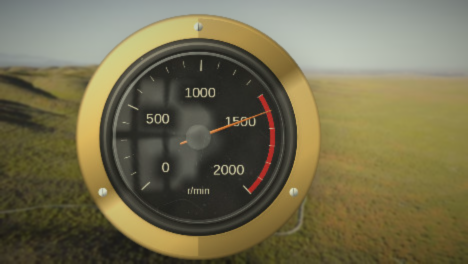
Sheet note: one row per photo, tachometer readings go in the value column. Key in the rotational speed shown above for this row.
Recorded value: 1500 rpm
